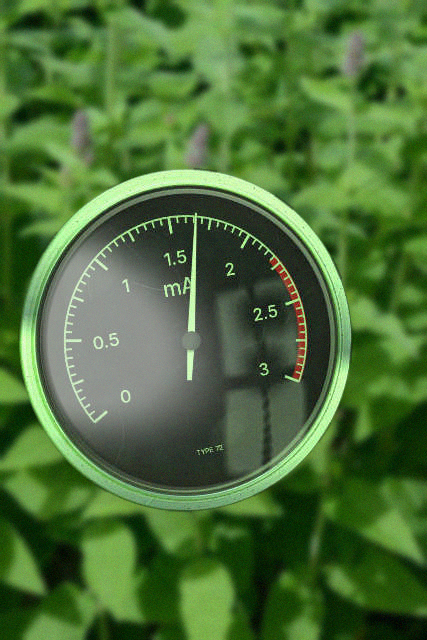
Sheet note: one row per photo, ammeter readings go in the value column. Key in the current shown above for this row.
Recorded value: 1.65 mA
